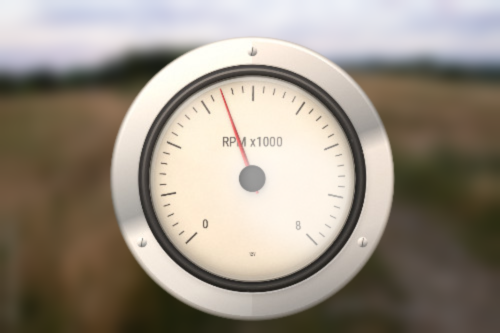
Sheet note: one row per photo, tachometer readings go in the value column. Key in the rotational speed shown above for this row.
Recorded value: 3400 rpm
